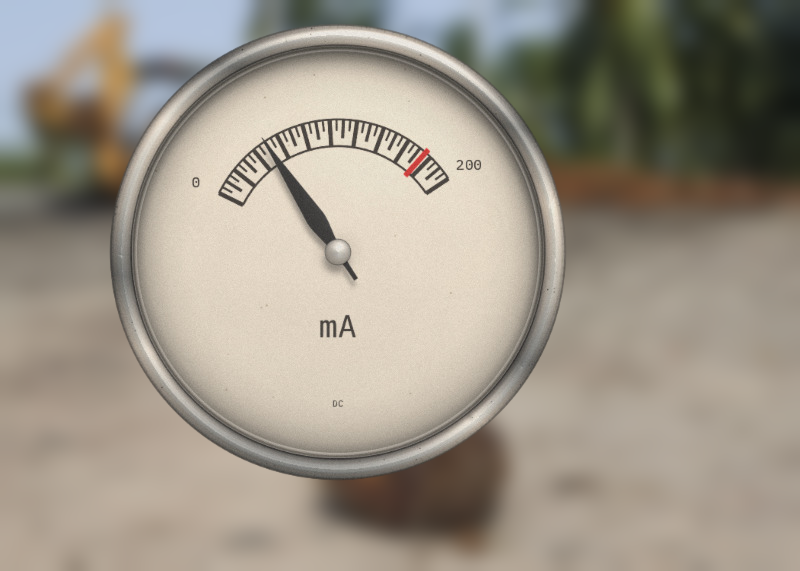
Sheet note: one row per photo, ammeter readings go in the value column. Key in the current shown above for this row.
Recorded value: 50 mA
